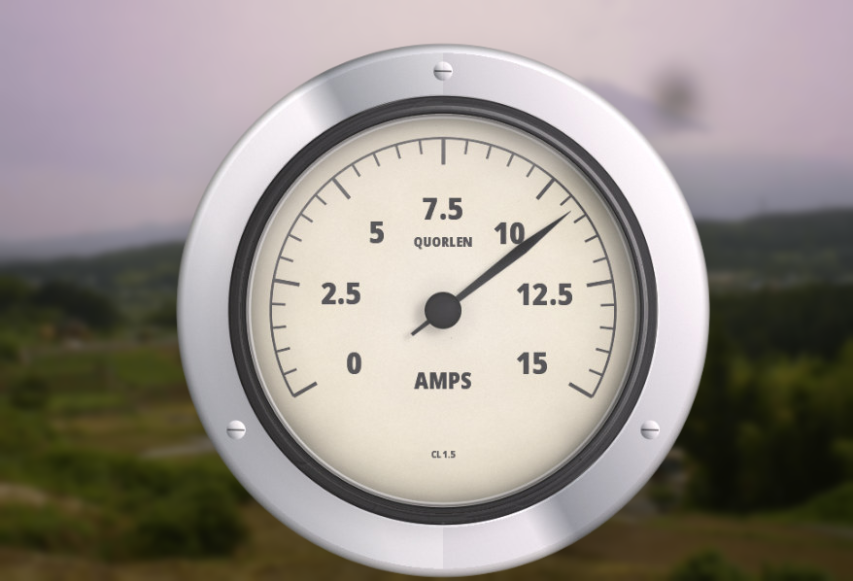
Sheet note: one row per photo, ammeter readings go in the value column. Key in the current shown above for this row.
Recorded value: 10.75 A
